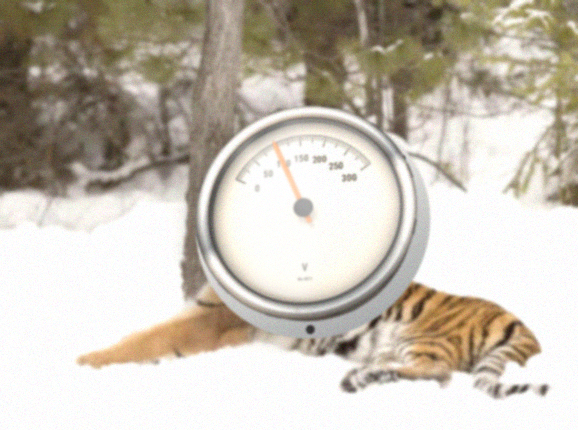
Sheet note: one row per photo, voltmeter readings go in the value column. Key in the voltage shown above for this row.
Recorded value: 100 V
